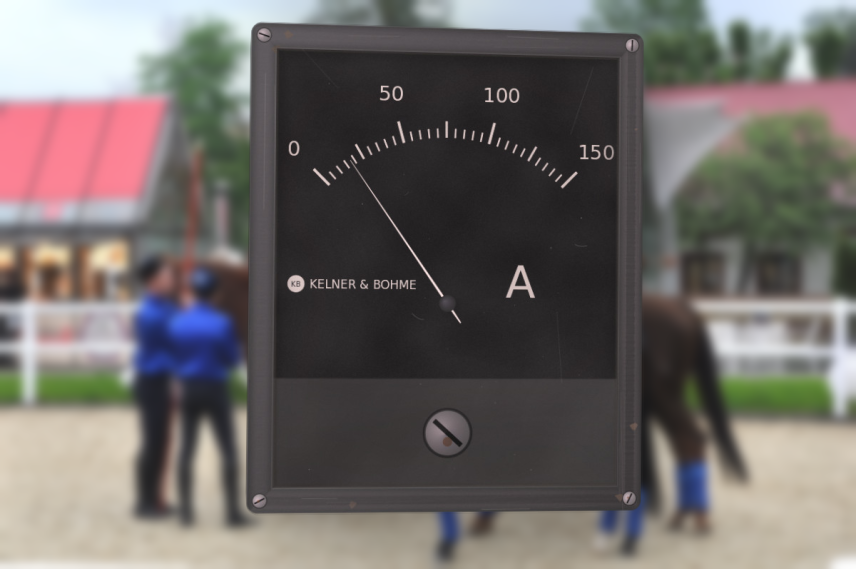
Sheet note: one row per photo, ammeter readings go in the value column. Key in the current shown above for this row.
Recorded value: 17.5 A
